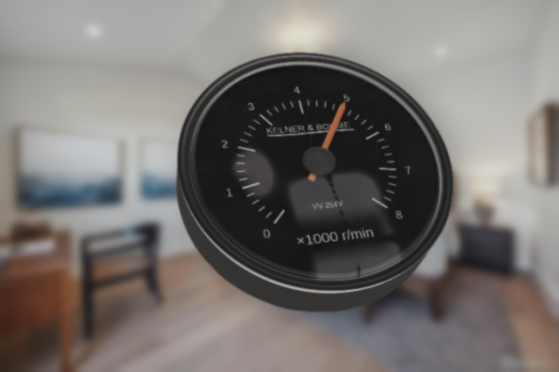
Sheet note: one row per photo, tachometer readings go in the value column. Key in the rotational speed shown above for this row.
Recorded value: 5000 rpm
